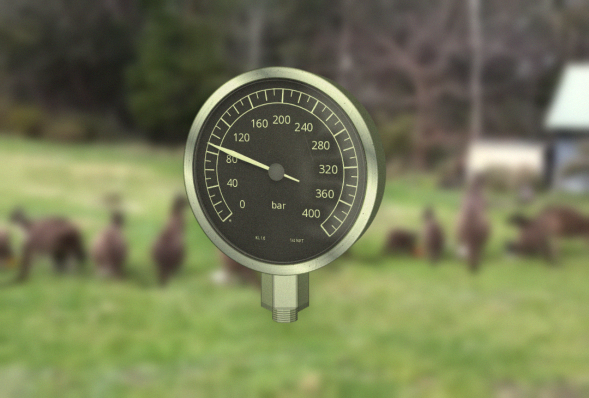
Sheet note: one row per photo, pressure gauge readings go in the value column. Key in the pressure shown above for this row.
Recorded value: 90 bar
